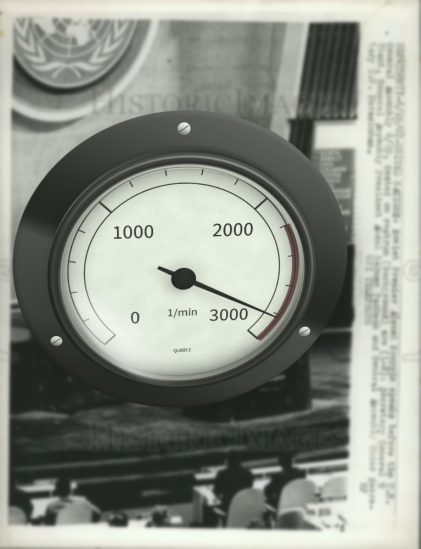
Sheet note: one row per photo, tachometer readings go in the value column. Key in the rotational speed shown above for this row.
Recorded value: 2800 rpm
